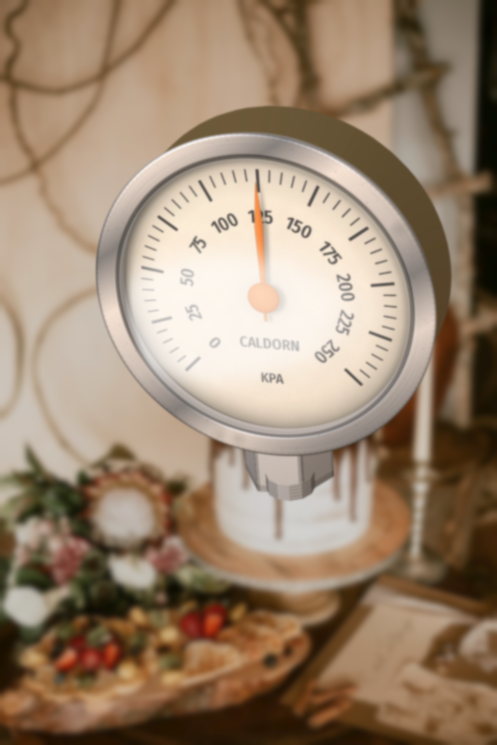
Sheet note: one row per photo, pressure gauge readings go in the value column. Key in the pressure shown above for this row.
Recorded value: 125 kPa
